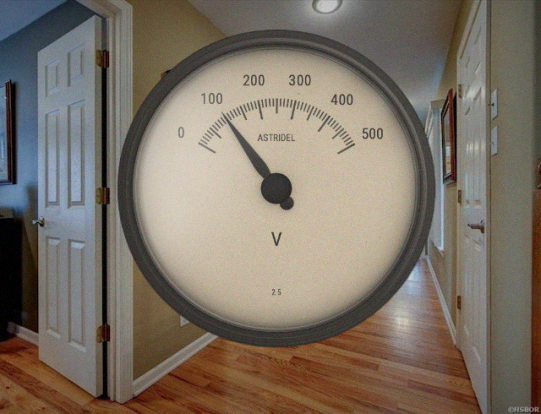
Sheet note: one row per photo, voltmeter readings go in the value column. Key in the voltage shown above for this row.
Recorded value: 100 V
